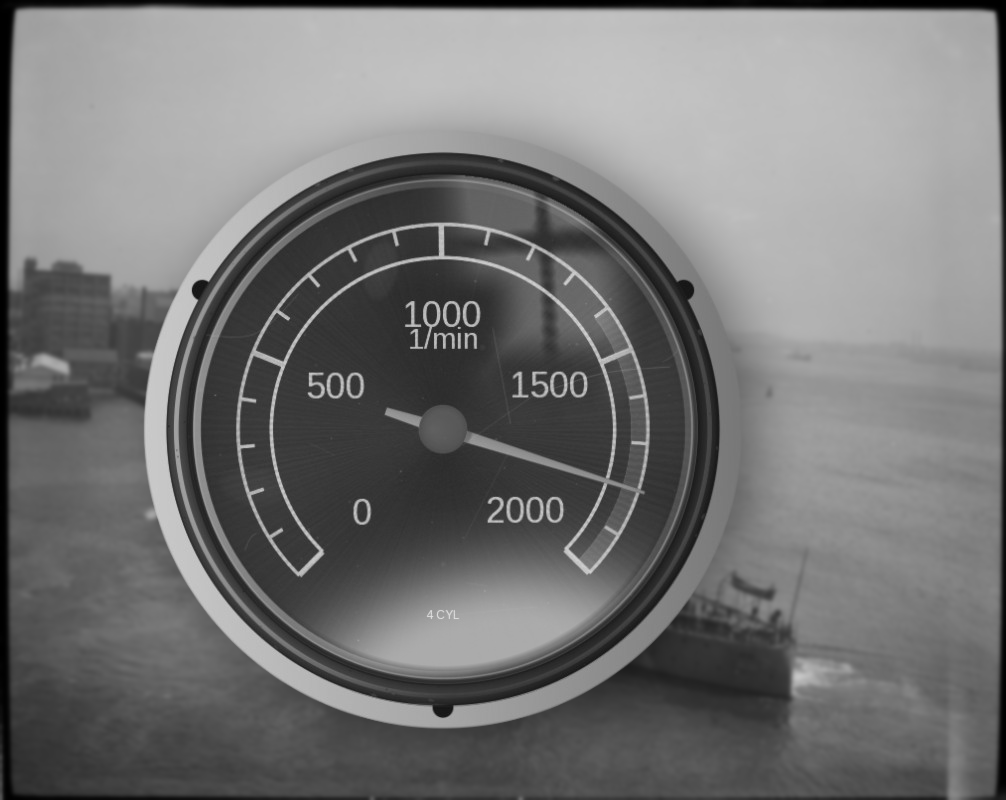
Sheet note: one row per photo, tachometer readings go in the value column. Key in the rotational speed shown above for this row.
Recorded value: 1800 rpm
